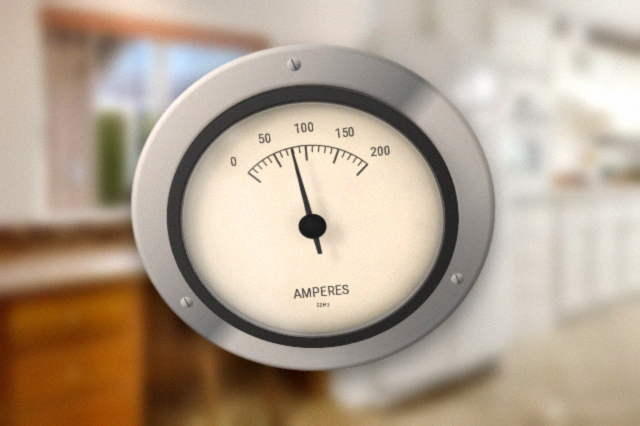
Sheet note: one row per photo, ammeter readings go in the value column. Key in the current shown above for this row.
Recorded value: 80 A
